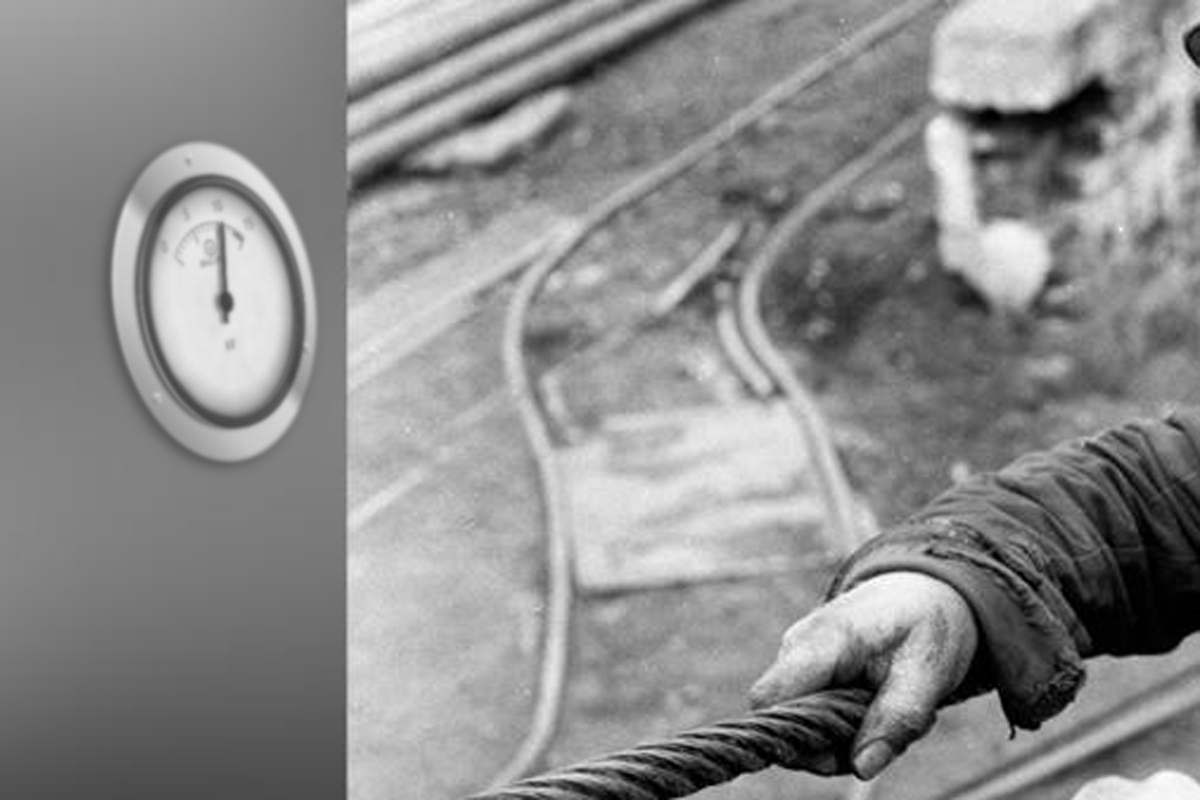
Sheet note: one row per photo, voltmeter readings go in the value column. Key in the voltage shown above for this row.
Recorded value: 10 kV
